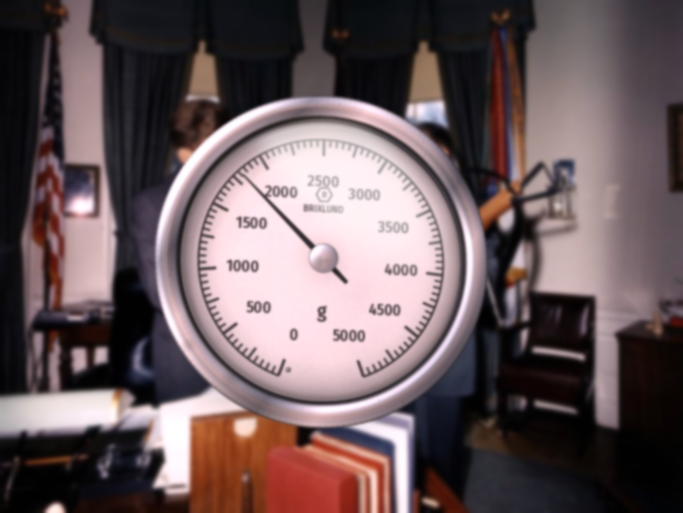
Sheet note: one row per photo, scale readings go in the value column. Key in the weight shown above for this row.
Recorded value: 1800 g
